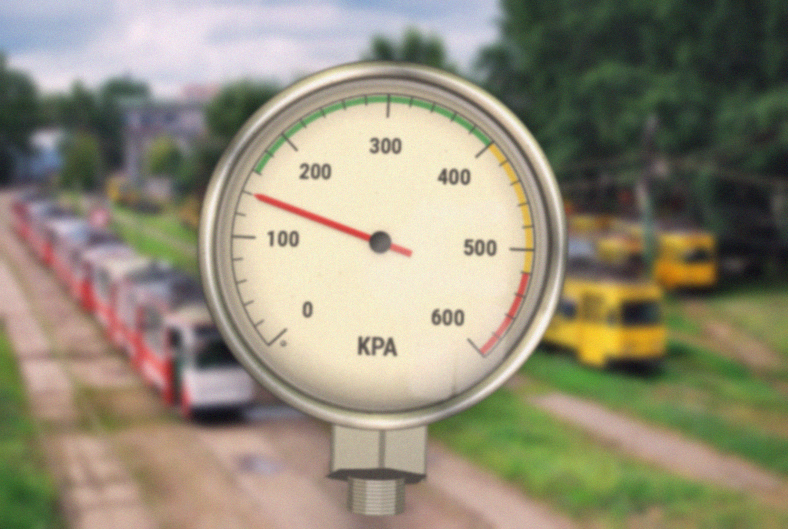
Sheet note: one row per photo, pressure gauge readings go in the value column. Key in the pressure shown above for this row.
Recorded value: 140 kPa
